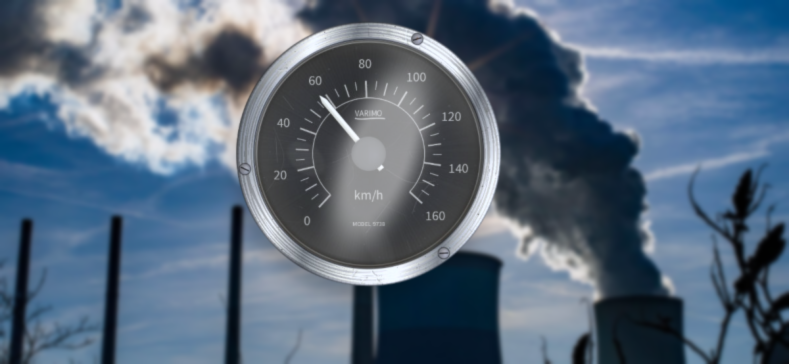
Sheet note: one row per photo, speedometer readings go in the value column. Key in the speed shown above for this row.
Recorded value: 57.5 km/h
